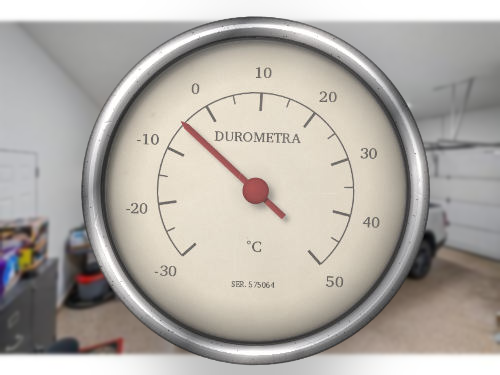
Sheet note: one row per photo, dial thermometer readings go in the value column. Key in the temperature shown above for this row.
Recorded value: -5 °C
